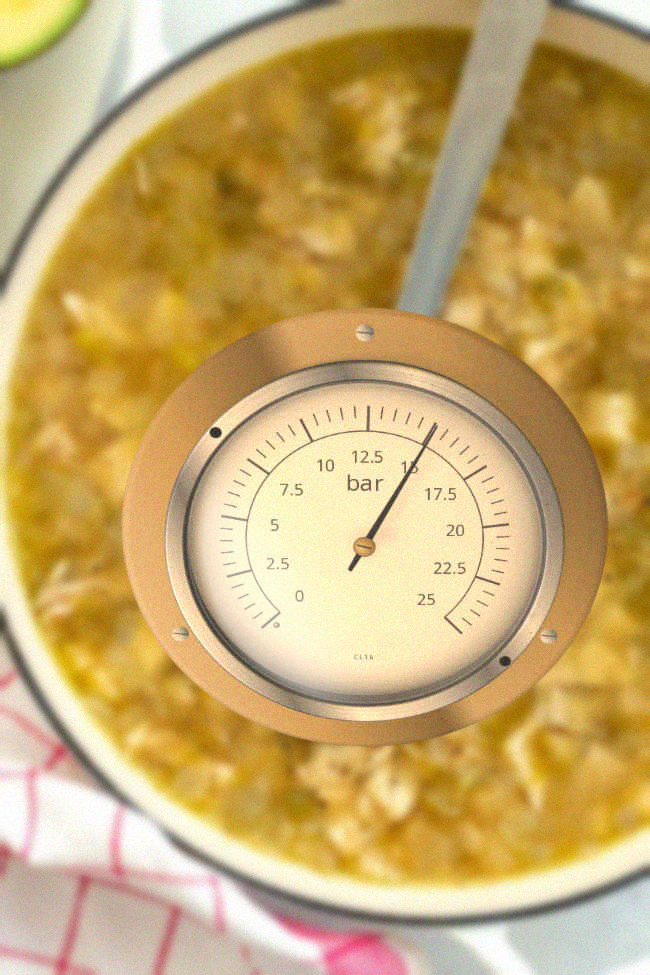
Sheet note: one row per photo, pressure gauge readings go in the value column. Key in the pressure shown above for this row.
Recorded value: 15 bar
